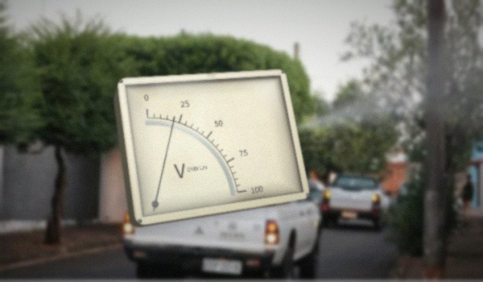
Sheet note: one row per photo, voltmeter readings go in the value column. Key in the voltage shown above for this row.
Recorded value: 20 V
